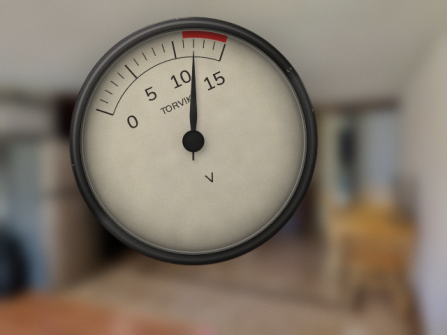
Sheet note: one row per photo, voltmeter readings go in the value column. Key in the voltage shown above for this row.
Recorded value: 12 V
